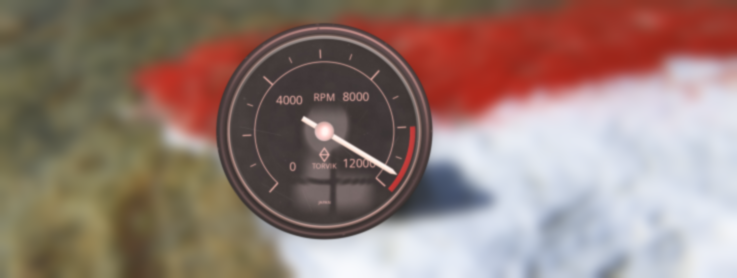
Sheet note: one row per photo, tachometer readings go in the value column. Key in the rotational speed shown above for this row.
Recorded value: 11500 rpm
